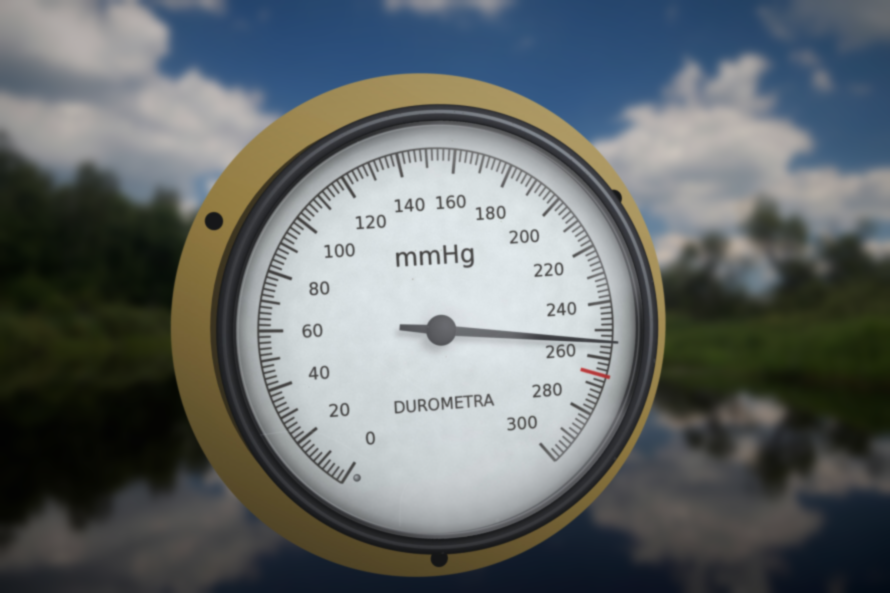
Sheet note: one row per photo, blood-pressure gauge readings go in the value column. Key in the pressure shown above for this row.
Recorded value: 254 mmHg
